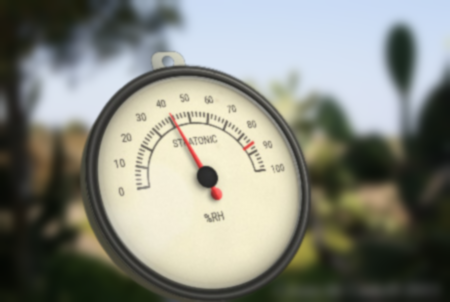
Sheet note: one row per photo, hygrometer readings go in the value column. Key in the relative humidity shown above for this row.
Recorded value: 40 %
